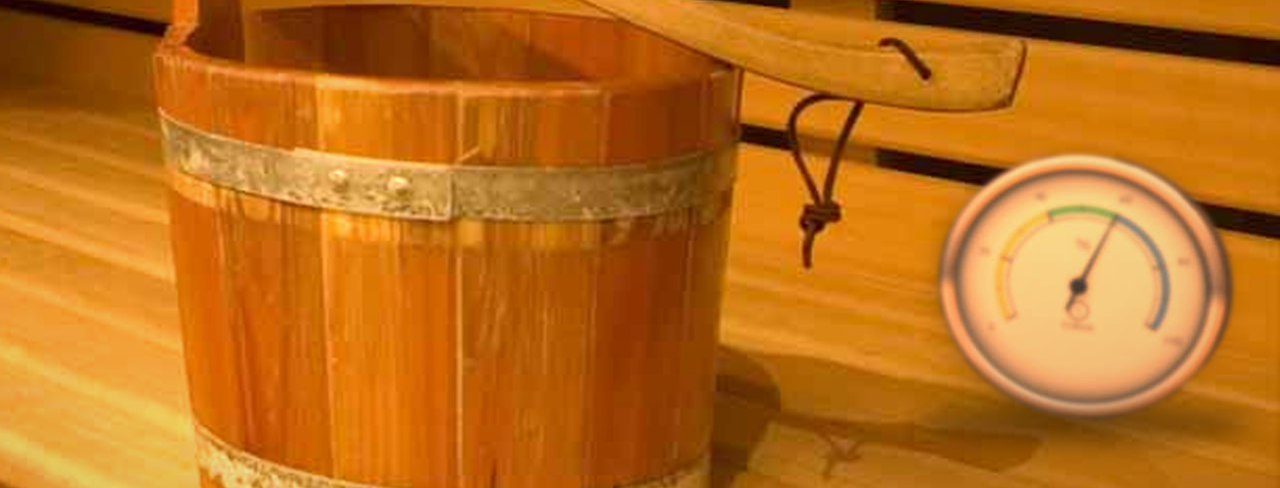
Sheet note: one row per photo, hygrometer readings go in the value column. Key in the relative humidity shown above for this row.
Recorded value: 60 %
